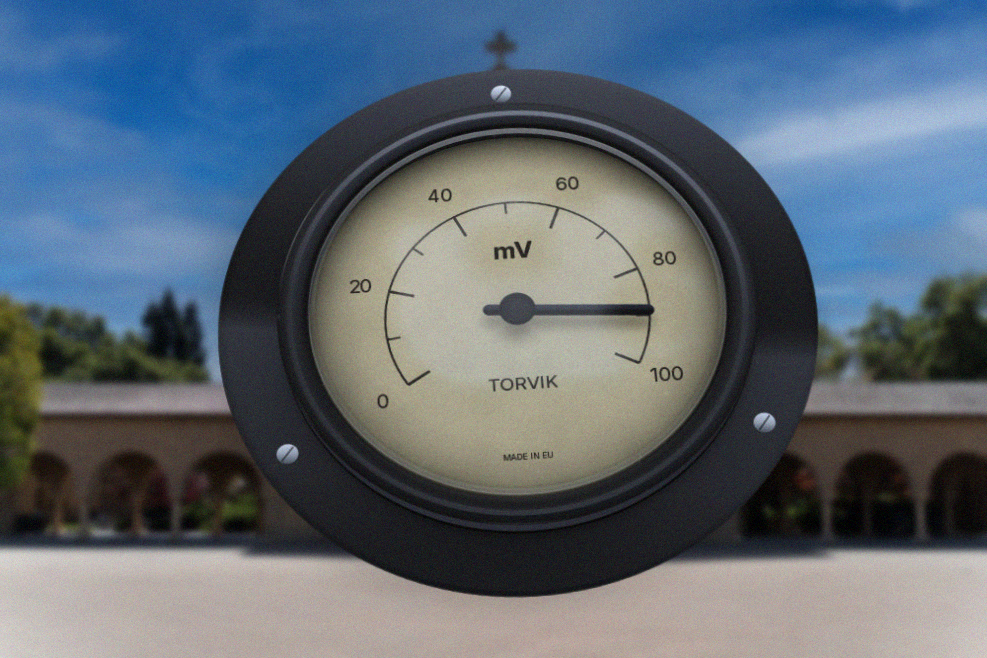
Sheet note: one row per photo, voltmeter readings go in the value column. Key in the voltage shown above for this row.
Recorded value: 90 mV
